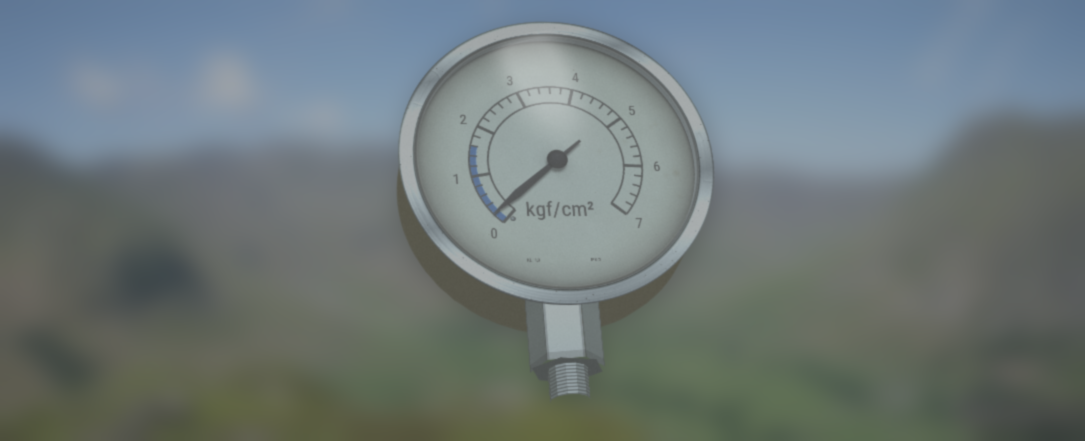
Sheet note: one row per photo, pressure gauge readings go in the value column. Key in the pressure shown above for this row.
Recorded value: 0.2 kg/cm²
